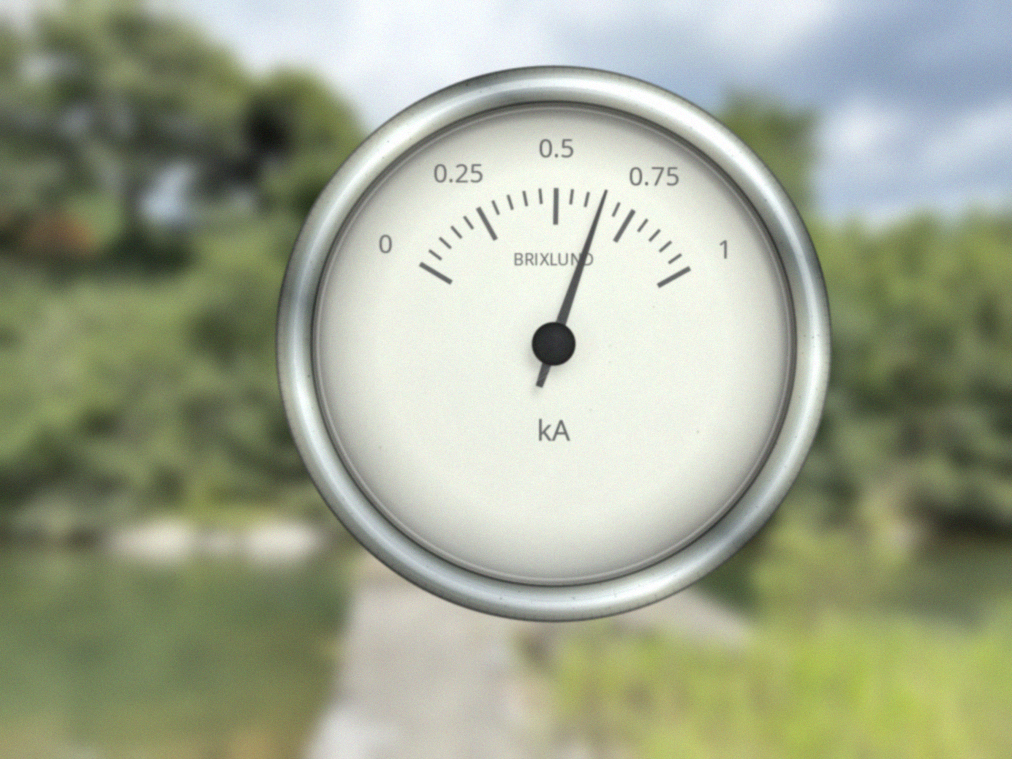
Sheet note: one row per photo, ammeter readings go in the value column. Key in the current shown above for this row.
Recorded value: 0.65 kA
